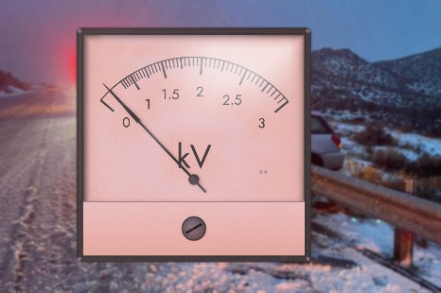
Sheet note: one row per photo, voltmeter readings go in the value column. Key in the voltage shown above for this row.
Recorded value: 0.5 kV
